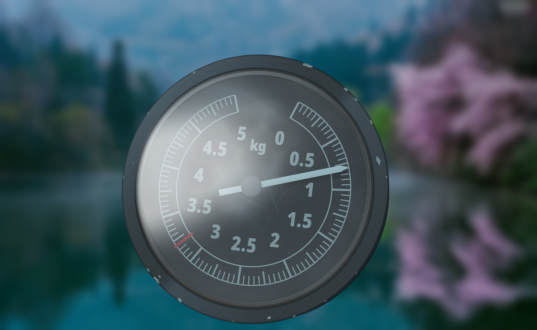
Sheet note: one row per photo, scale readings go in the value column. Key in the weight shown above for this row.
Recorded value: 0.8 kg
